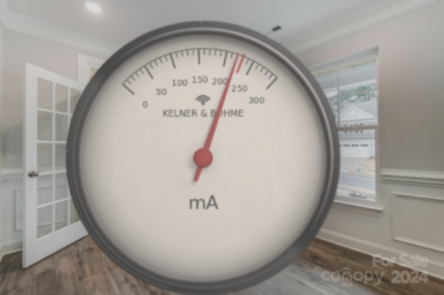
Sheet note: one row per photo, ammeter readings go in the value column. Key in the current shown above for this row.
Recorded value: 220 mA
